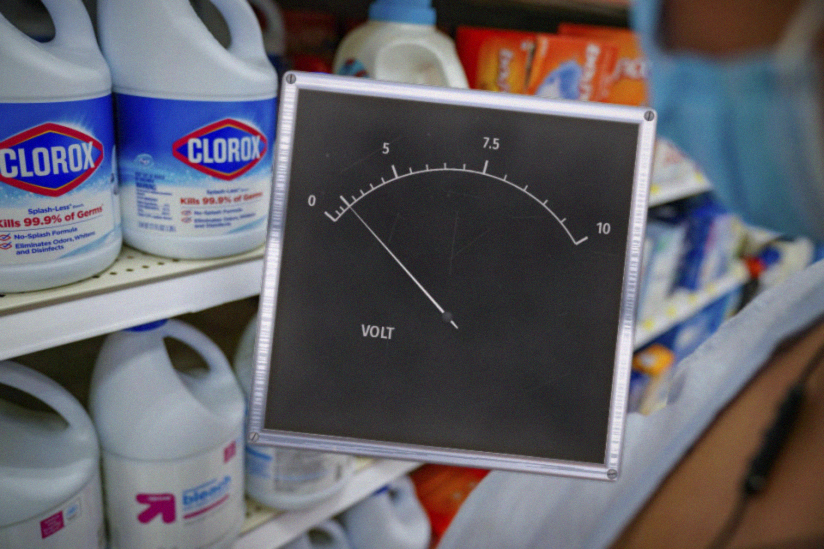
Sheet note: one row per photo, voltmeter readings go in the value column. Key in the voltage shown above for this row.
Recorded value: 2.5 V
